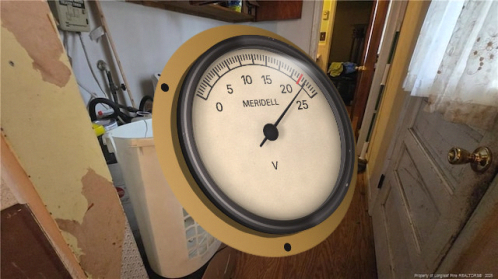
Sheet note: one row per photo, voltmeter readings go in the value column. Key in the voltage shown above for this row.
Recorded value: 22.5 V
